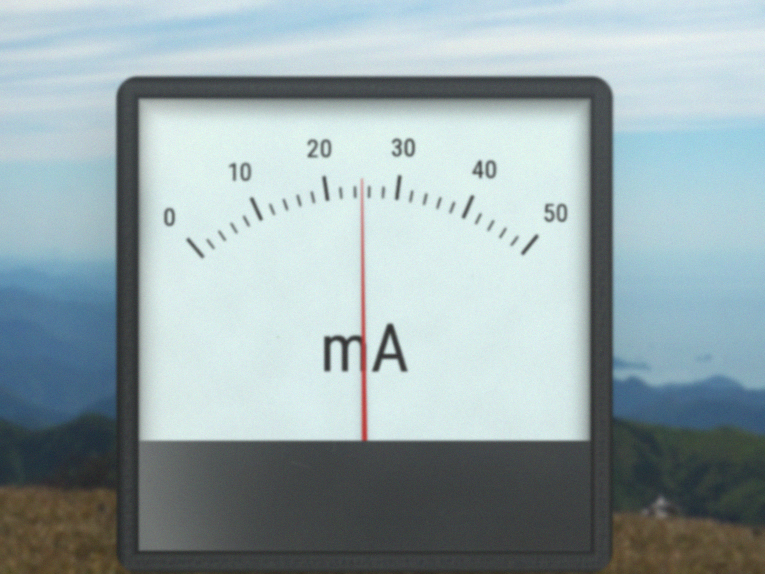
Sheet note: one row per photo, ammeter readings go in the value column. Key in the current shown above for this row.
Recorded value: 25 mA
